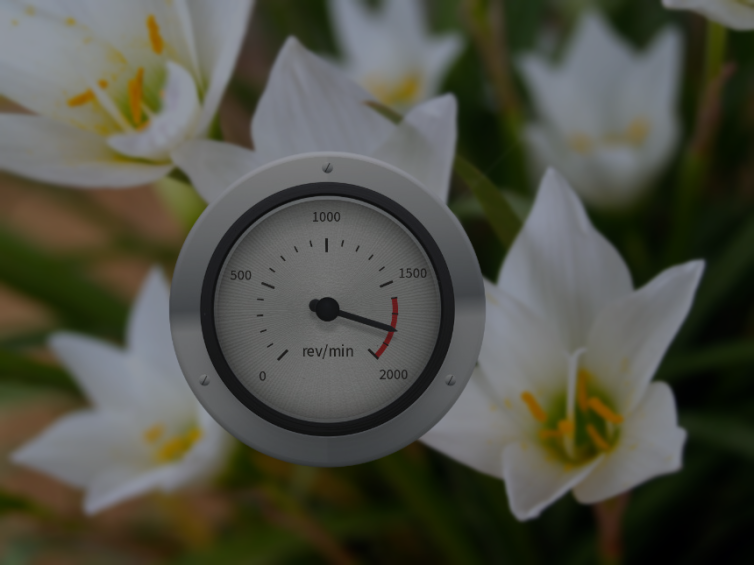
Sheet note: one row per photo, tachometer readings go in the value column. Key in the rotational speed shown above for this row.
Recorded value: 1800 rpm
